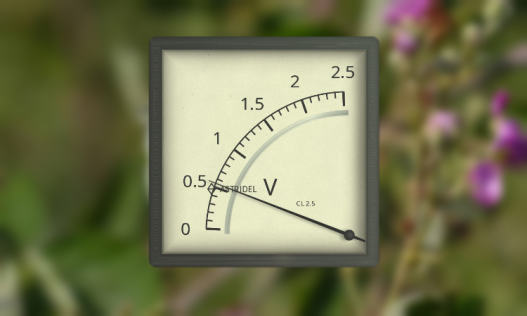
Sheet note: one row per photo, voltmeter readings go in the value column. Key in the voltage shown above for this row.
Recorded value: 0.55 V
